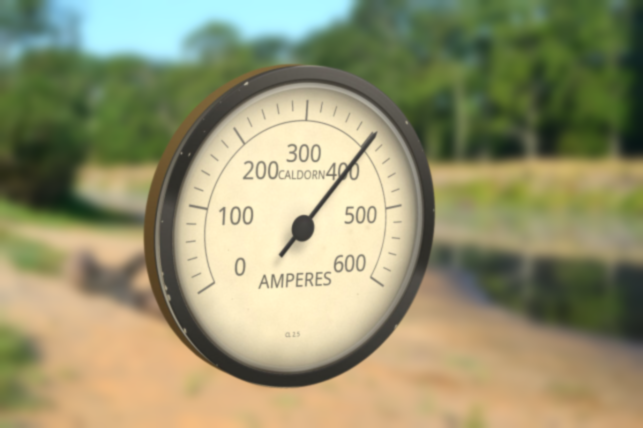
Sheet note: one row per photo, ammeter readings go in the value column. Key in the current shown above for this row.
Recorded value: 400 A
